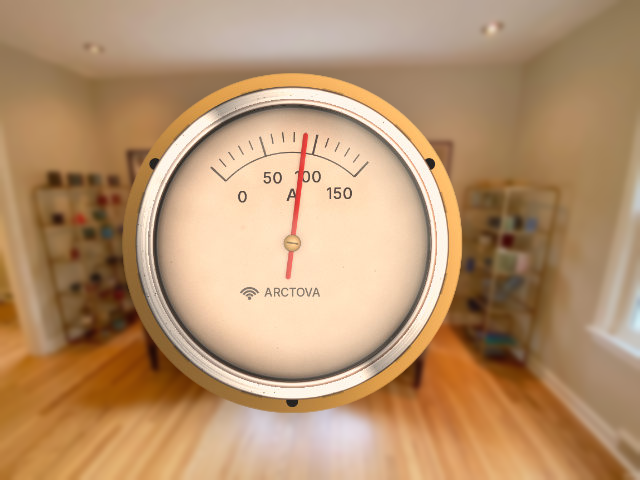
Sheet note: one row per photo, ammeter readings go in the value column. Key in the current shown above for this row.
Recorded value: 90 A
